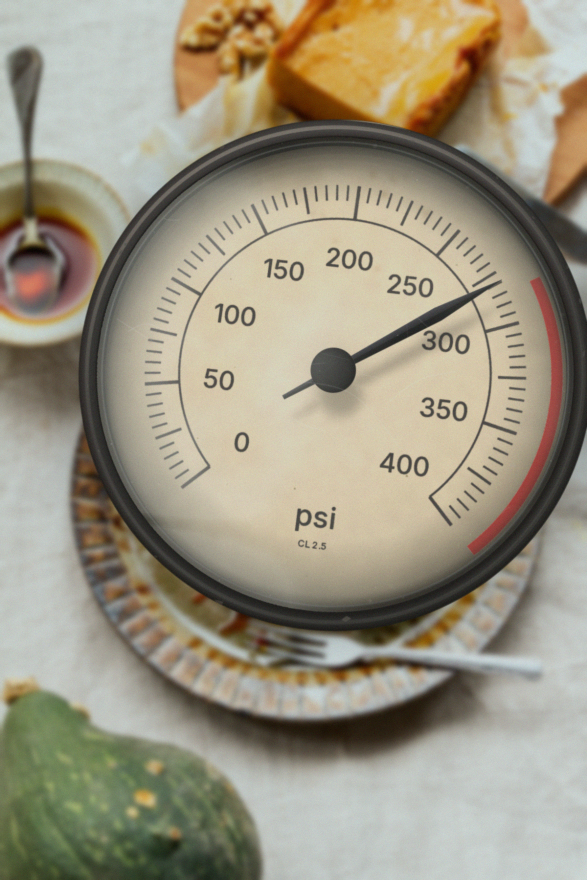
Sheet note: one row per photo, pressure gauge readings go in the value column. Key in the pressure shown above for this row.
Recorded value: 280 psi
